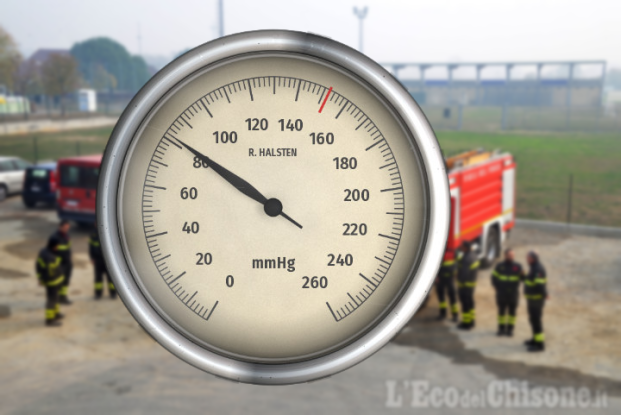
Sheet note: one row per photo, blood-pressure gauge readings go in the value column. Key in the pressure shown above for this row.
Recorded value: 82 mmHg
